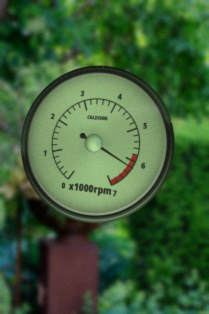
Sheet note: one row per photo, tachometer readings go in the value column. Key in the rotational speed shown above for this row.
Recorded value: 6200 rpm
